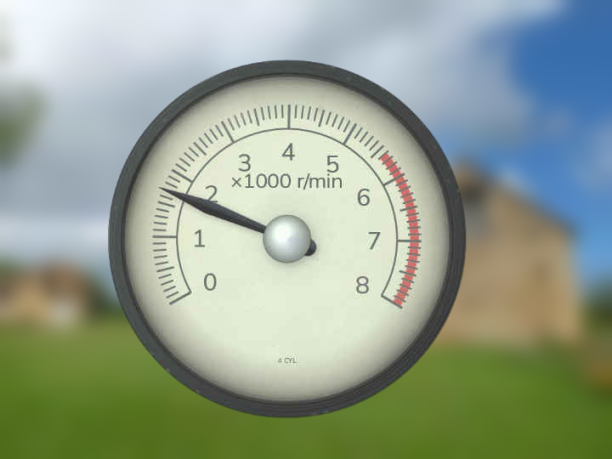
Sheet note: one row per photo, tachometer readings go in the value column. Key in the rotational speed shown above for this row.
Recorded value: 1700 rpm
